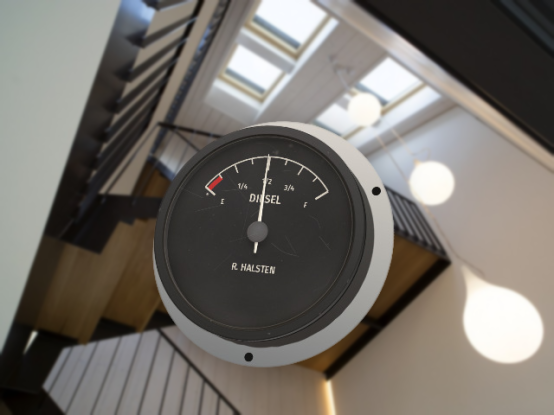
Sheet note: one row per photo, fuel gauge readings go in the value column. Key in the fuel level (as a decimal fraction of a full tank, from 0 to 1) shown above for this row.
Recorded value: 0.5
